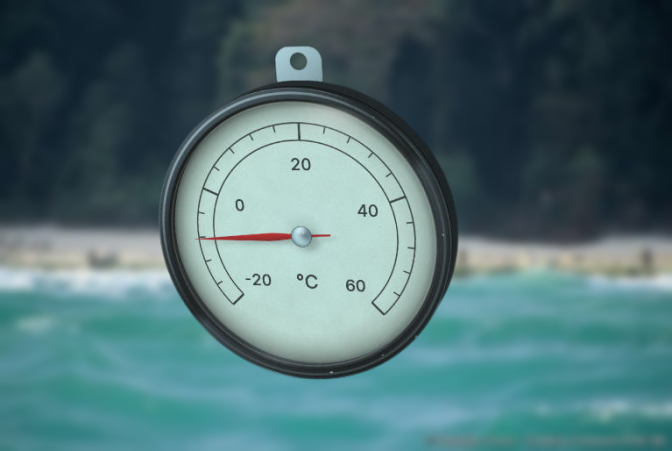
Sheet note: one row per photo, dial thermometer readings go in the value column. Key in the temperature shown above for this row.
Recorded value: -8 °C
